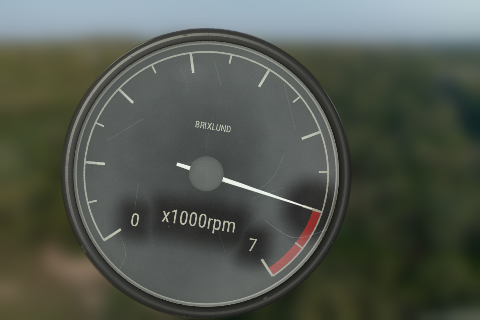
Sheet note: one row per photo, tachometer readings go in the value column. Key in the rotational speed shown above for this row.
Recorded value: 6000 rpm
